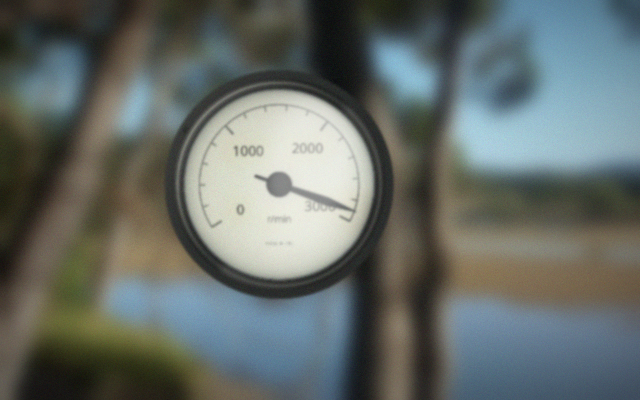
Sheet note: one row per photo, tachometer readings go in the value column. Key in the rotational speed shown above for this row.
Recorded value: 2900 rpm
